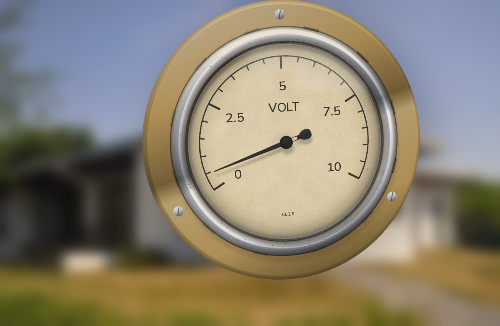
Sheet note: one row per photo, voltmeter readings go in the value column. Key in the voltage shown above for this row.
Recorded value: 0.5 V
